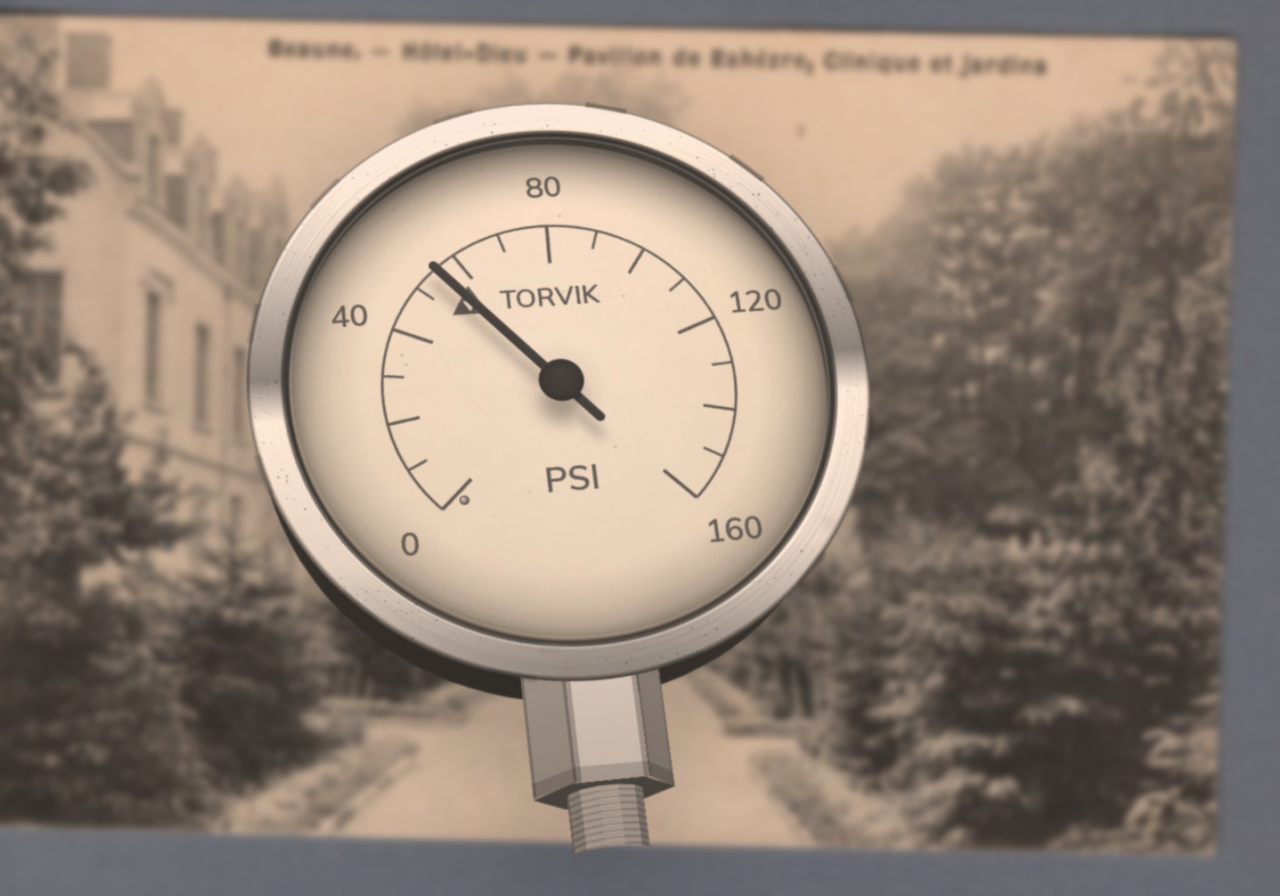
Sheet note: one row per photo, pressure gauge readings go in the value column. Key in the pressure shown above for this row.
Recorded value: 55 psi
